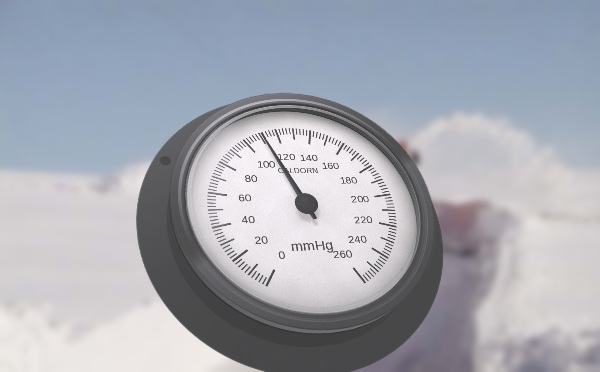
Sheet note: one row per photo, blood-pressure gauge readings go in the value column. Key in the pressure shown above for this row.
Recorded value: 110 mmHg
